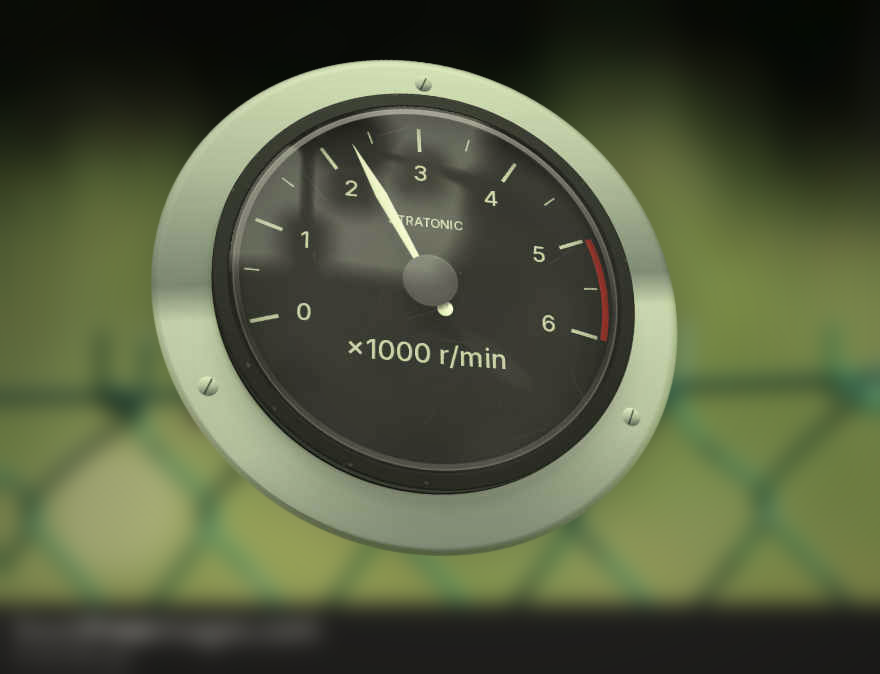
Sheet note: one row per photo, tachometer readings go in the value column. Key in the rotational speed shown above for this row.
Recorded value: 2250 rpm
